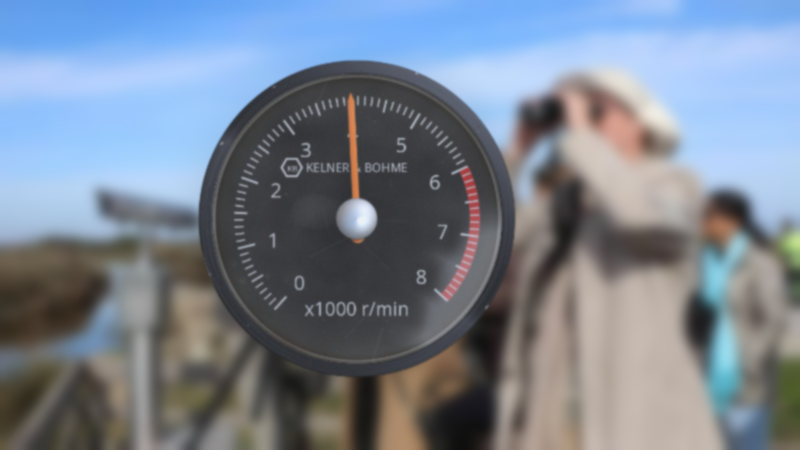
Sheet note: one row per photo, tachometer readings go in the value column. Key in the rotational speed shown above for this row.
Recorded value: 4000 rpm
